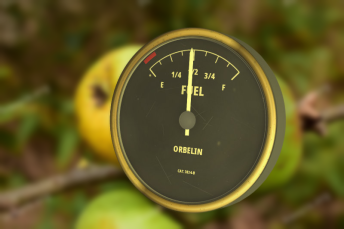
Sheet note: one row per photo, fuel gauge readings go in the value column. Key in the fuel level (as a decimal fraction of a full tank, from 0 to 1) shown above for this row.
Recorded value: 0.5
